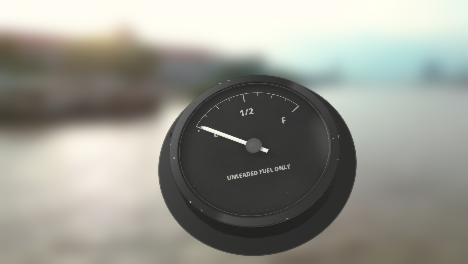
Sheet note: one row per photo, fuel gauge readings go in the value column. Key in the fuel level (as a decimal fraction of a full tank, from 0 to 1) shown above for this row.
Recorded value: 0
